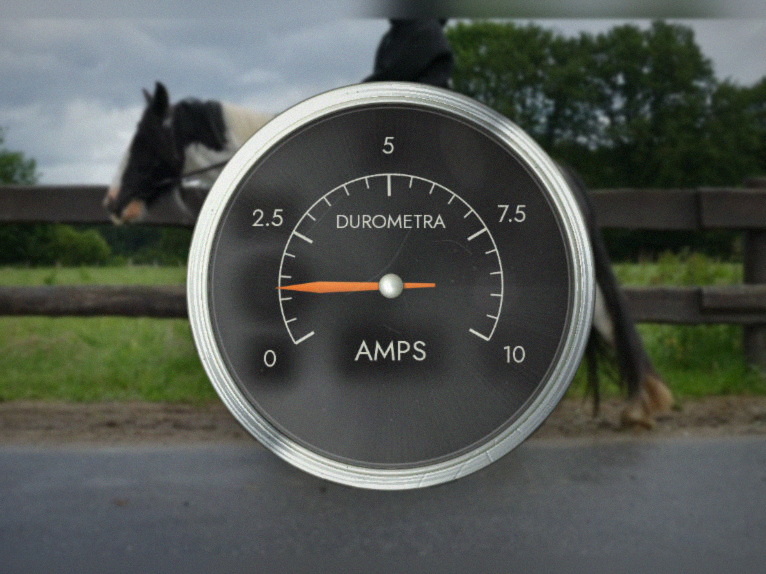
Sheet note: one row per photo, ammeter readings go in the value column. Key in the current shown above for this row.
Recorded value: 1.25 A
